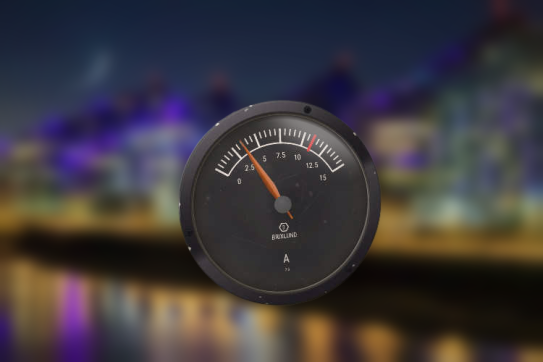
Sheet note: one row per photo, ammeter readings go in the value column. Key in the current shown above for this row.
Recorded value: 3.5 A
